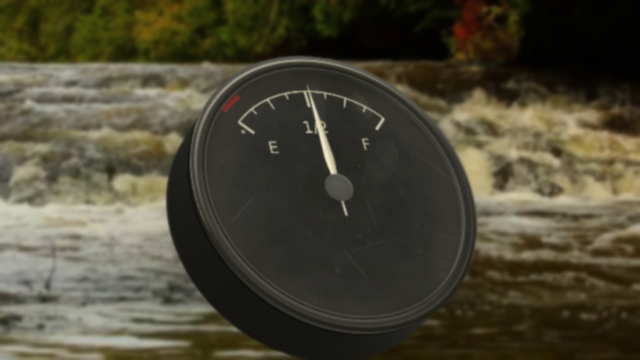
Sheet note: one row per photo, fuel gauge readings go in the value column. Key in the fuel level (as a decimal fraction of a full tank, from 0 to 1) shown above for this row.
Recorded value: 0.5
